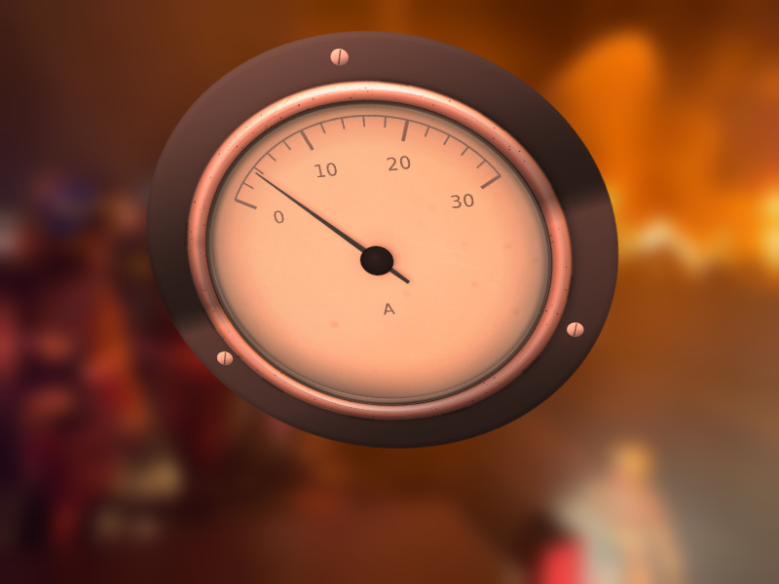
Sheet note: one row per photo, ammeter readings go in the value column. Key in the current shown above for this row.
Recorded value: 4 A
